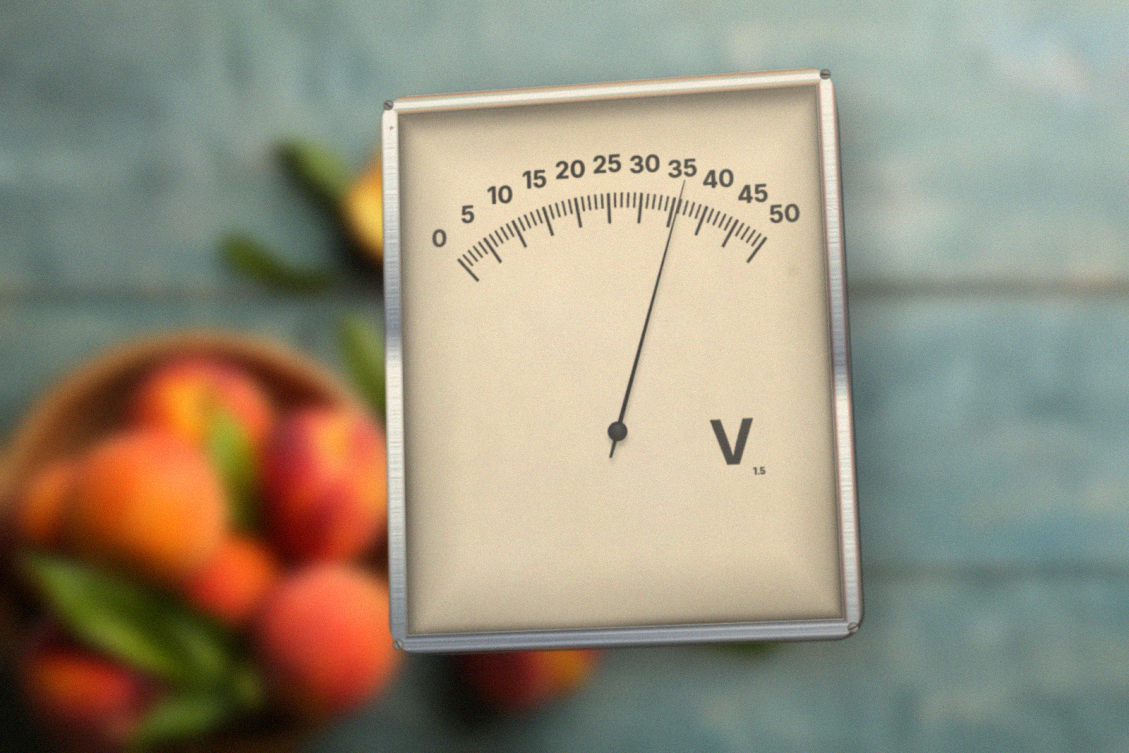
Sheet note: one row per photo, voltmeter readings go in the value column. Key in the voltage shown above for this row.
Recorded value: 36 V
